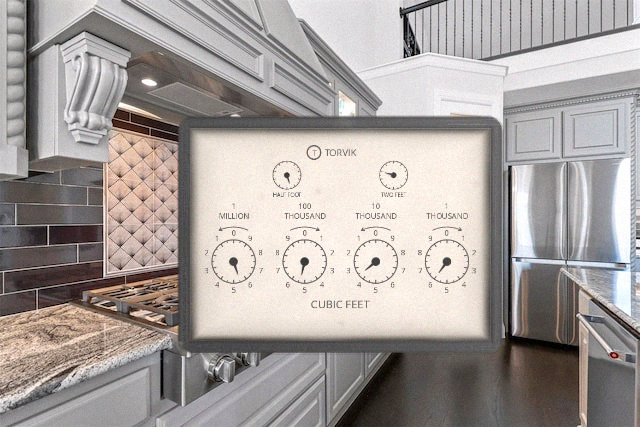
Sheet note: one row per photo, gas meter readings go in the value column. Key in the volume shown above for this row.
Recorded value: 553600 ft³
